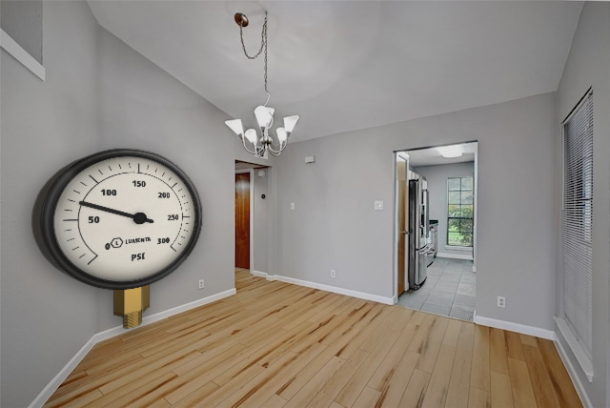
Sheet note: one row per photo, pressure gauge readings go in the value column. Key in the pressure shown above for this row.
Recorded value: 70 psi
